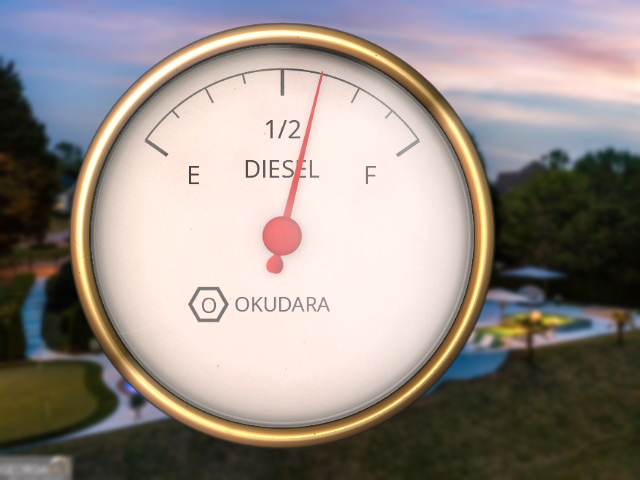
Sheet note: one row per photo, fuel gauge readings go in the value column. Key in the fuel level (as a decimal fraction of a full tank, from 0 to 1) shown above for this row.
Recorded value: 0.625
